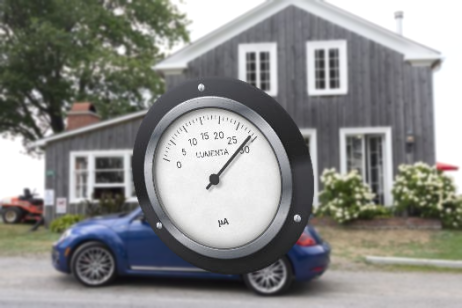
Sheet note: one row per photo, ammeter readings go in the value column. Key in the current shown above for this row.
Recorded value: 29 µA
